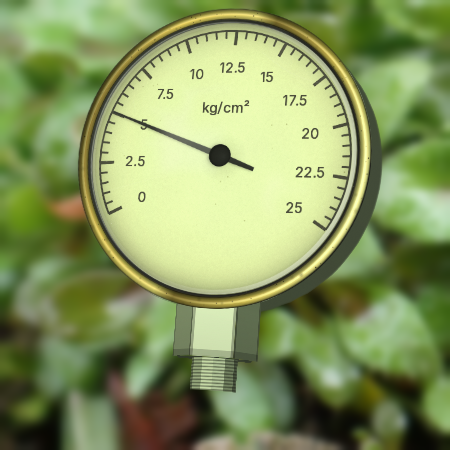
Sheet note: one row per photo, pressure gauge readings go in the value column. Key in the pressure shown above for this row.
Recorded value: 5 kg/cm²
